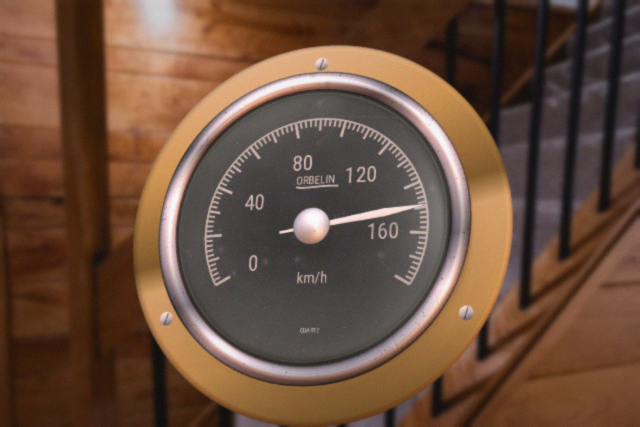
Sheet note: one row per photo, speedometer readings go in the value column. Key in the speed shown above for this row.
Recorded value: 150 km/h
